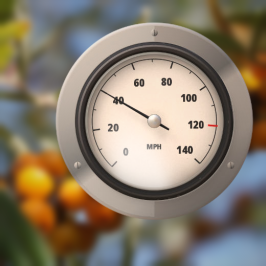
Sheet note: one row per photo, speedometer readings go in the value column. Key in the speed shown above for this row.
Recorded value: 40 mph
